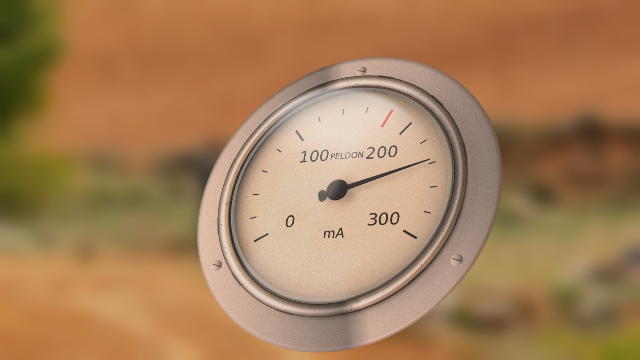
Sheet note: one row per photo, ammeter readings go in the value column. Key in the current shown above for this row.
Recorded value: 240 mA
